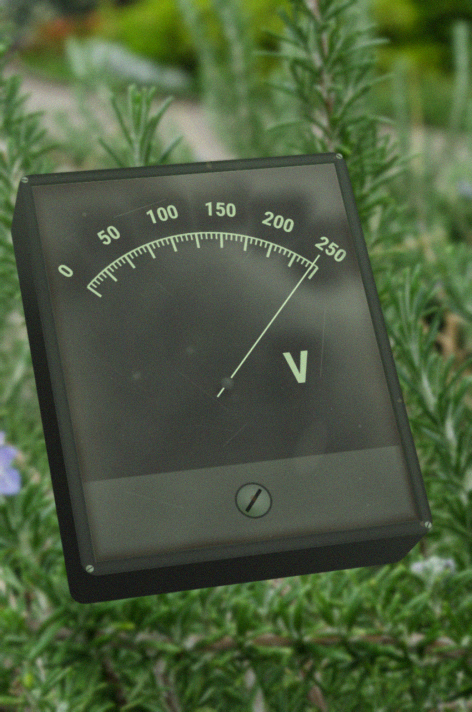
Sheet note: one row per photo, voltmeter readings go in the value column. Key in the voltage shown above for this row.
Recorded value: 245 V
